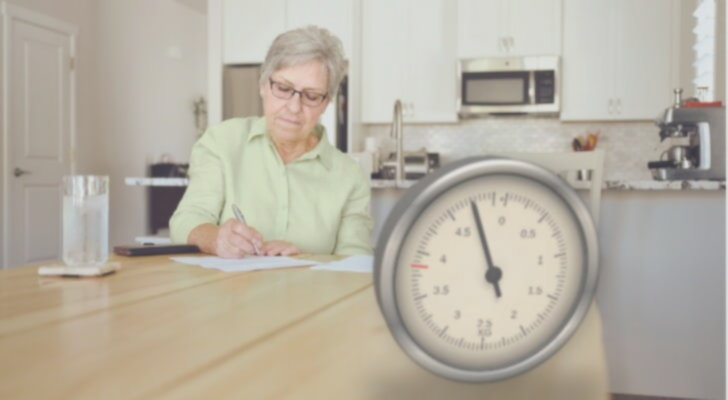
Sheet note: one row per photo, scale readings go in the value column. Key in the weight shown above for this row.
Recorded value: 4.75 kg
